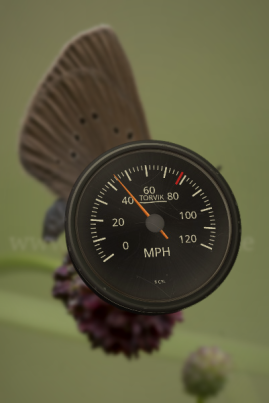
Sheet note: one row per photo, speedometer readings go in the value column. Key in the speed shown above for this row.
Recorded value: 44 mph
